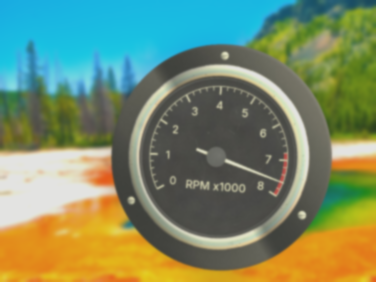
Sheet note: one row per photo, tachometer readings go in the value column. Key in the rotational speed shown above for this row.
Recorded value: 7600 rpm
